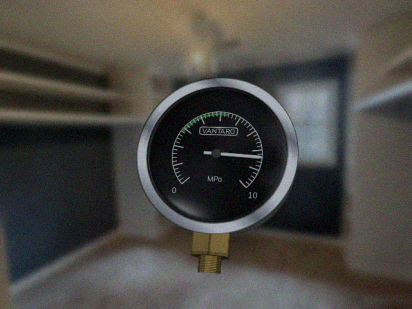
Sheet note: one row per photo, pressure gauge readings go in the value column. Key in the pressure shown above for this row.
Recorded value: 8.4 MPa
